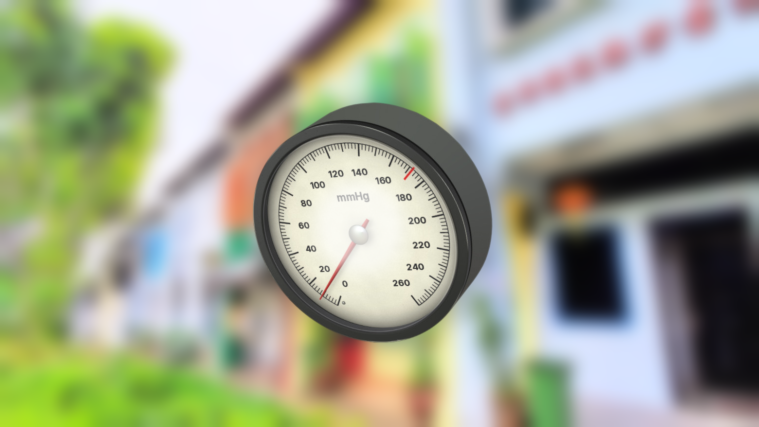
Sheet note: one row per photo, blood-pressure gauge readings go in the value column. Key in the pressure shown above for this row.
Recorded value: 10 mmHg
